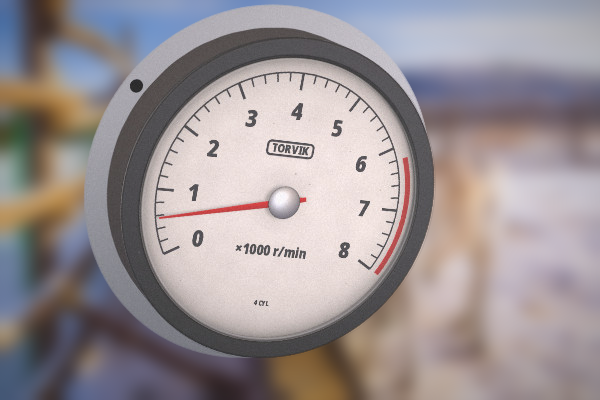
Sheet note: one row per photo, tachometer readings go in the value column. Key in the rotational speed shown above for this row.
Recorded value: 600 rpm
